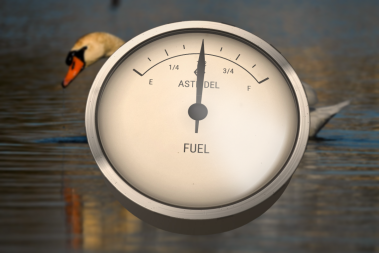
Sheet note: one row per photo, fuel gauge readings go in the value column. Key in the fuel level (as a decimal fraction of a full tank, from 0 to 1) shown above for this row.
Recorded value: 0.5
